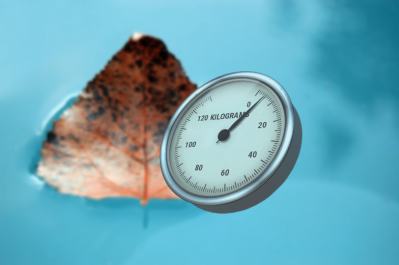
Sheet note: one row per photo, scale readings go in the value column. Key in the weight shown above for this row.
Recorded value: 5 kg
